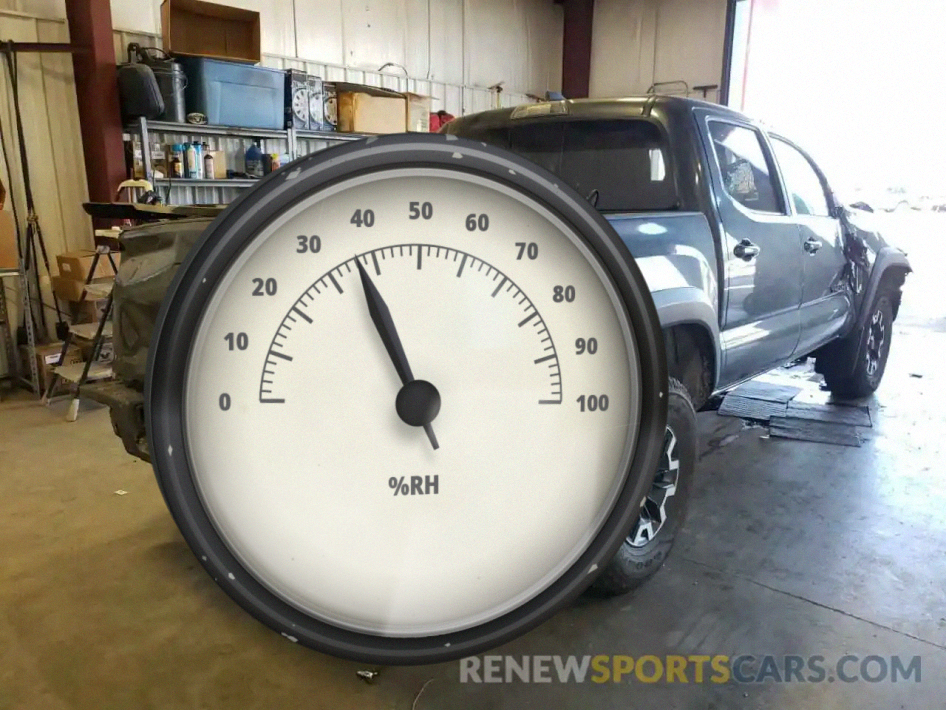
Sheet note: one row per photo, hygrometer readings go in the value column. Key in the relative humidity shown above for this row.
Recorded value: 36 %
